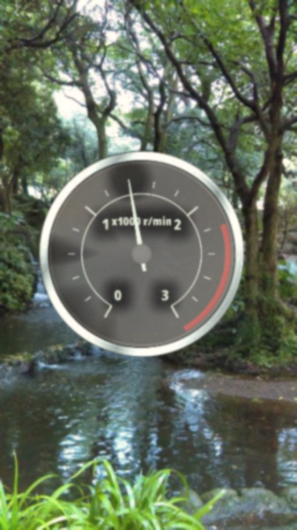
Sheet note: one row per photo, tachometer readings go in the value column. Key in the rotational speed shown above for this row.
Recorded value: 1400 rpm
